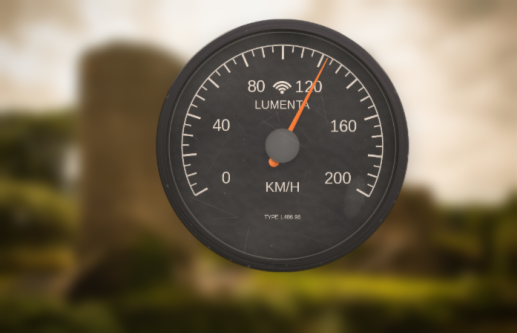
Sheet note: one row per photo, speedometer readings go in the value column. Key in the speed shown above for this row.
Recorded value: 122.5 km/h
